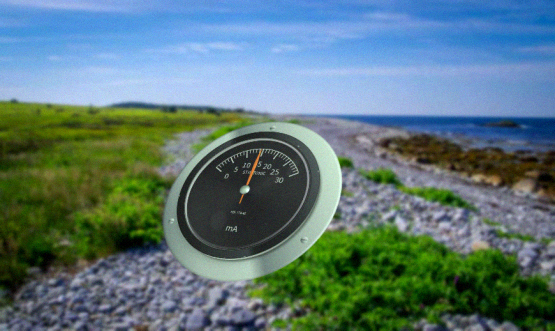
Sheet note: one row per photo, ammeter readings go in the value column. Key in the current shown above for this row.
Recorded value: 15 mA
